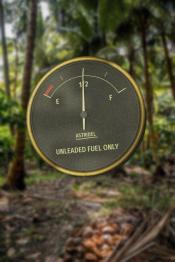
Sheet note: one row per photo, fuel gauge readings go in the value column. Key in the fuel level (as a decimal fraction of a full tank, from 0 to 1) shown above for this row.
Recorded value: 0.5
